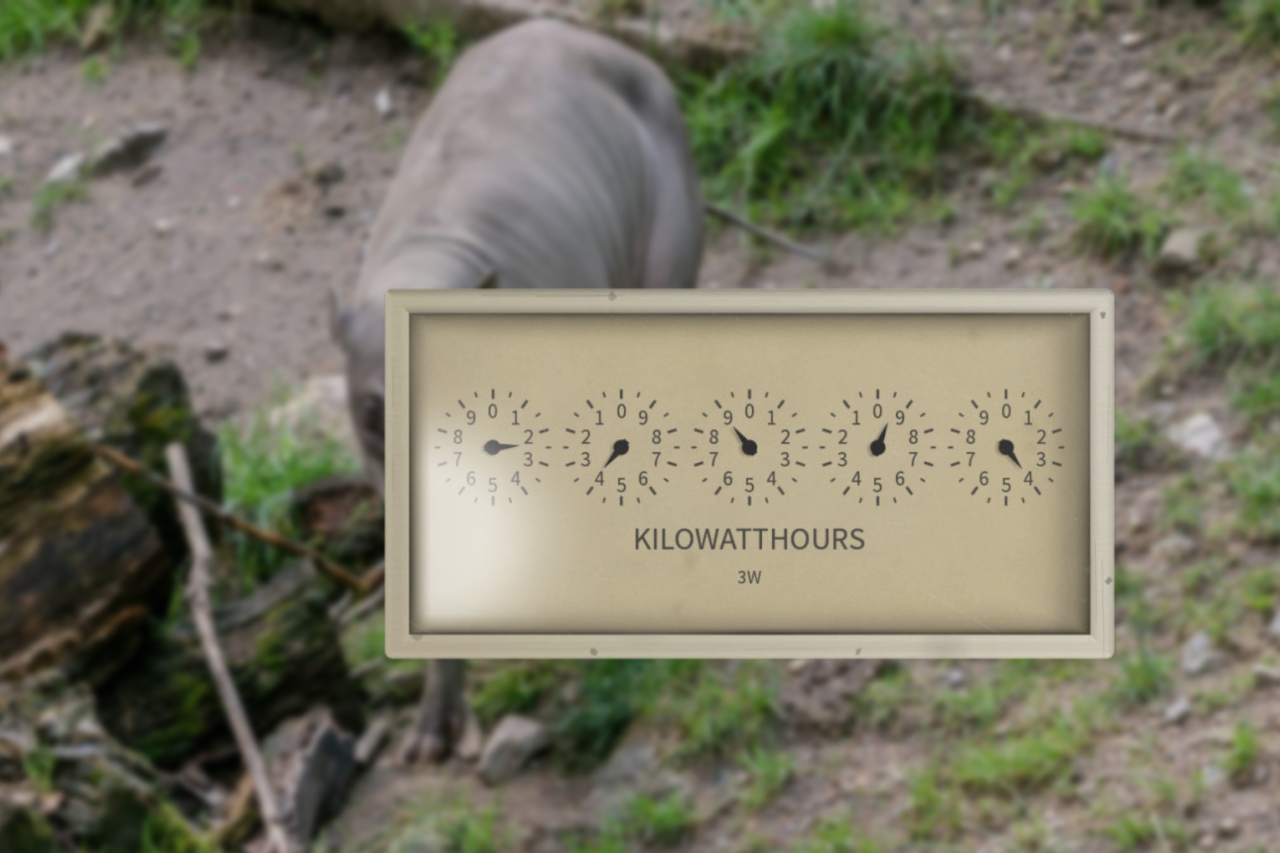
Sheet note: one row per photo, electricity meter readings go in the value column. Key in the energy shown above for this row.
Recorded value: 23894 kWh
